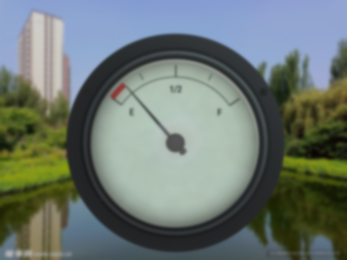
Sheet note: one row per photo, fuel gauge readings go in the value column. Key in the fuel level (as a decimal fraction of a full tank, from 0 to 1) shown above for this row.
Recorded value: 0.125
